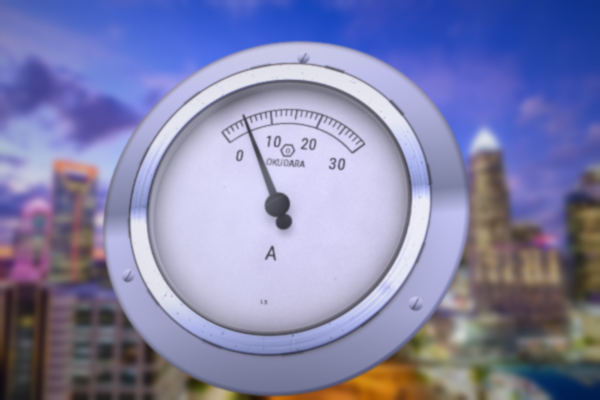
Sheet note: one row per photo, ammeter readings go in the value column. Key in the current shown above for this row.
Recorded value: 5 A
